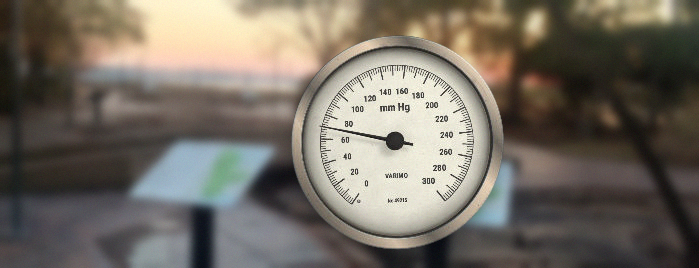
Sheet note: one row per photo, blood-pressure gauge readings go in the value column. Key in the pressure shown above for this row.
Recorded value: 70 mmHg
